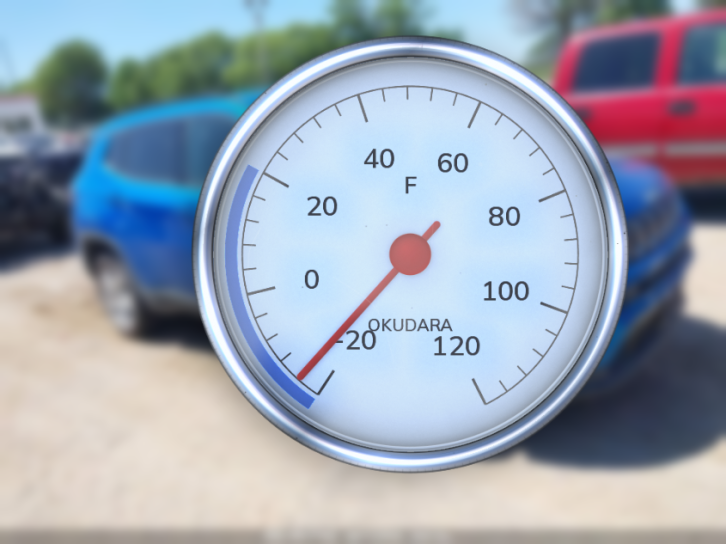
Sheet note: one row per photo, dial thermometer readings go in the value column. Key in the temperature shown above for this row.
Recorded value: -16 °F
